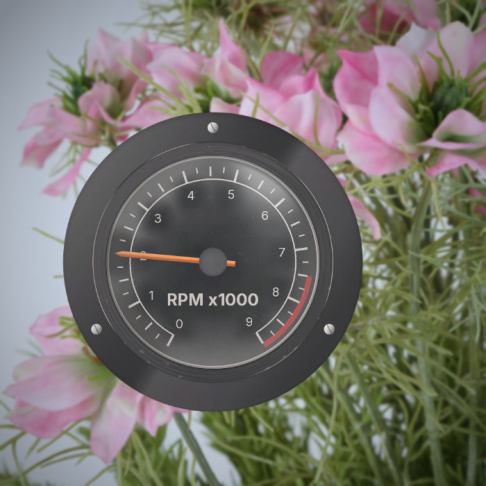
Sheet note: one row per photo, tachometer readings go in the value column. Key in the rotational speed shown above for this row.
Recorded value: 2000 rpm
